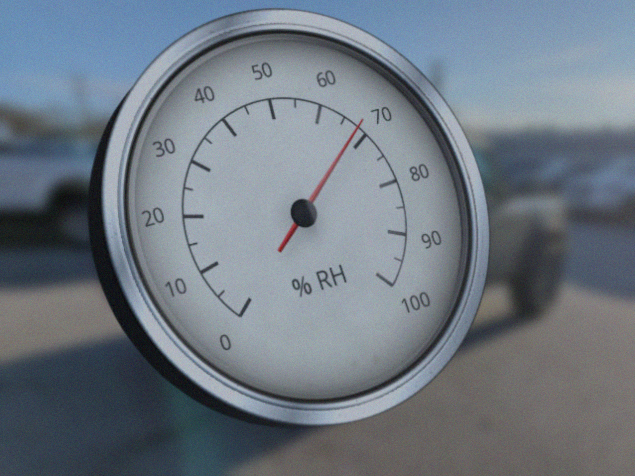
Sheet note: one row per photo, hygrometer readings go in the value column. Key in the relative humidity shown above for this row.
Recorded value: 67.5 %
